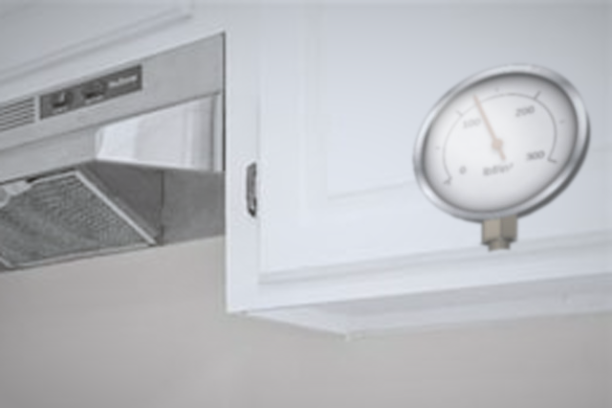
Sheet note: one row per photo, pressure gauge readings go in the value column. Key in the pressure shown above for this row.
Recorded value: 125 psi
